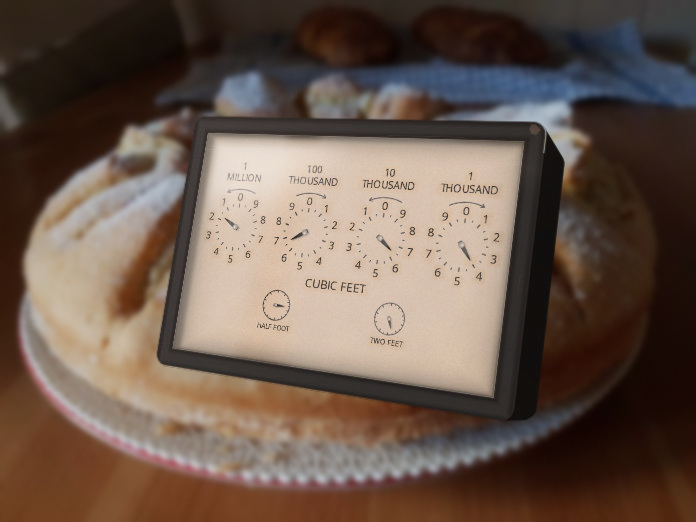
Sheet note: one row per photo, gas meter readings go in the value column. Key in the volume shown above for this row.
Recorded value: 166400 ft³
